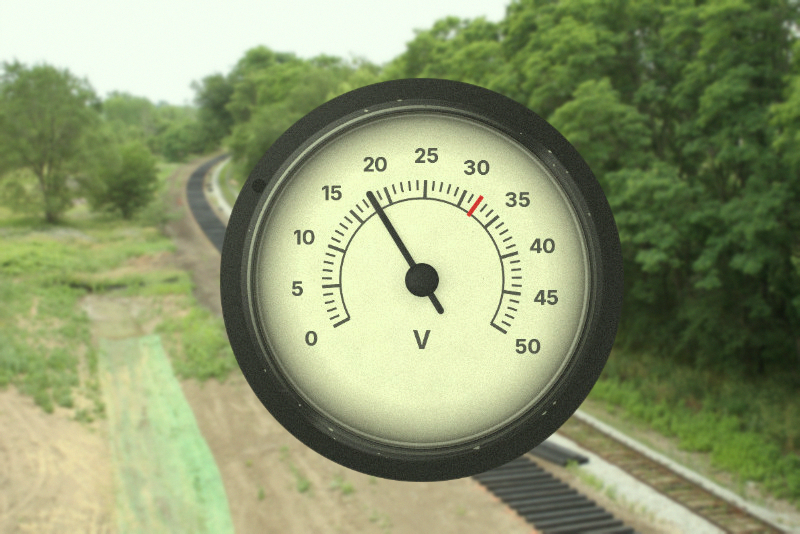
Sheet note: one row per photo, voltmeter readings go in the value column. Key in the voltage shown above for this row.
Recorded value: 18 V
